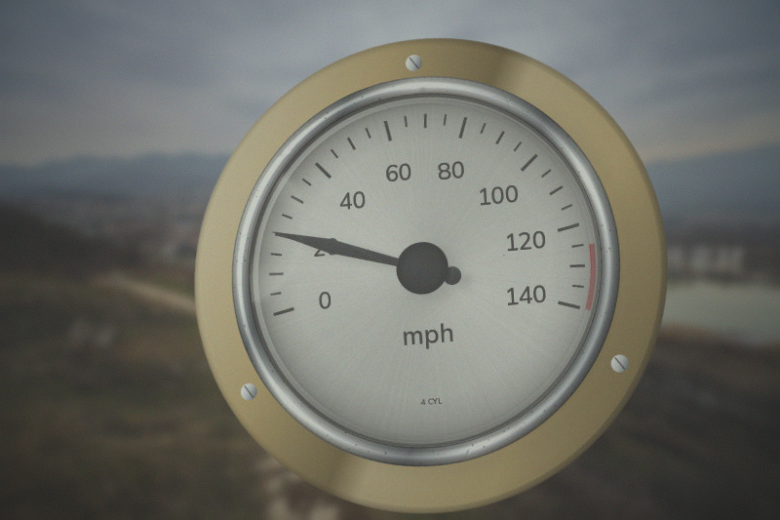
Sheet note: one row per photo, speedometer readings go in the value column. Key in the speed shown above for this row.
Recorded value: 20 mph
